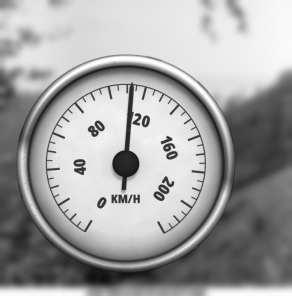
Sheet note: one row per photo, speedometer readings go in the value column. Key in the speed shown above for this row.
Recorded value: 112.5 km/h
